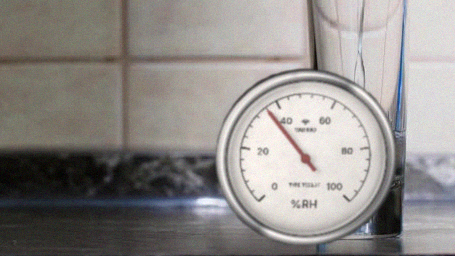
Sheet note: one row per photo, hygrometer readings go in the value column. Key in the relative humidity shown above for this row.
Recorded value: 36 %
